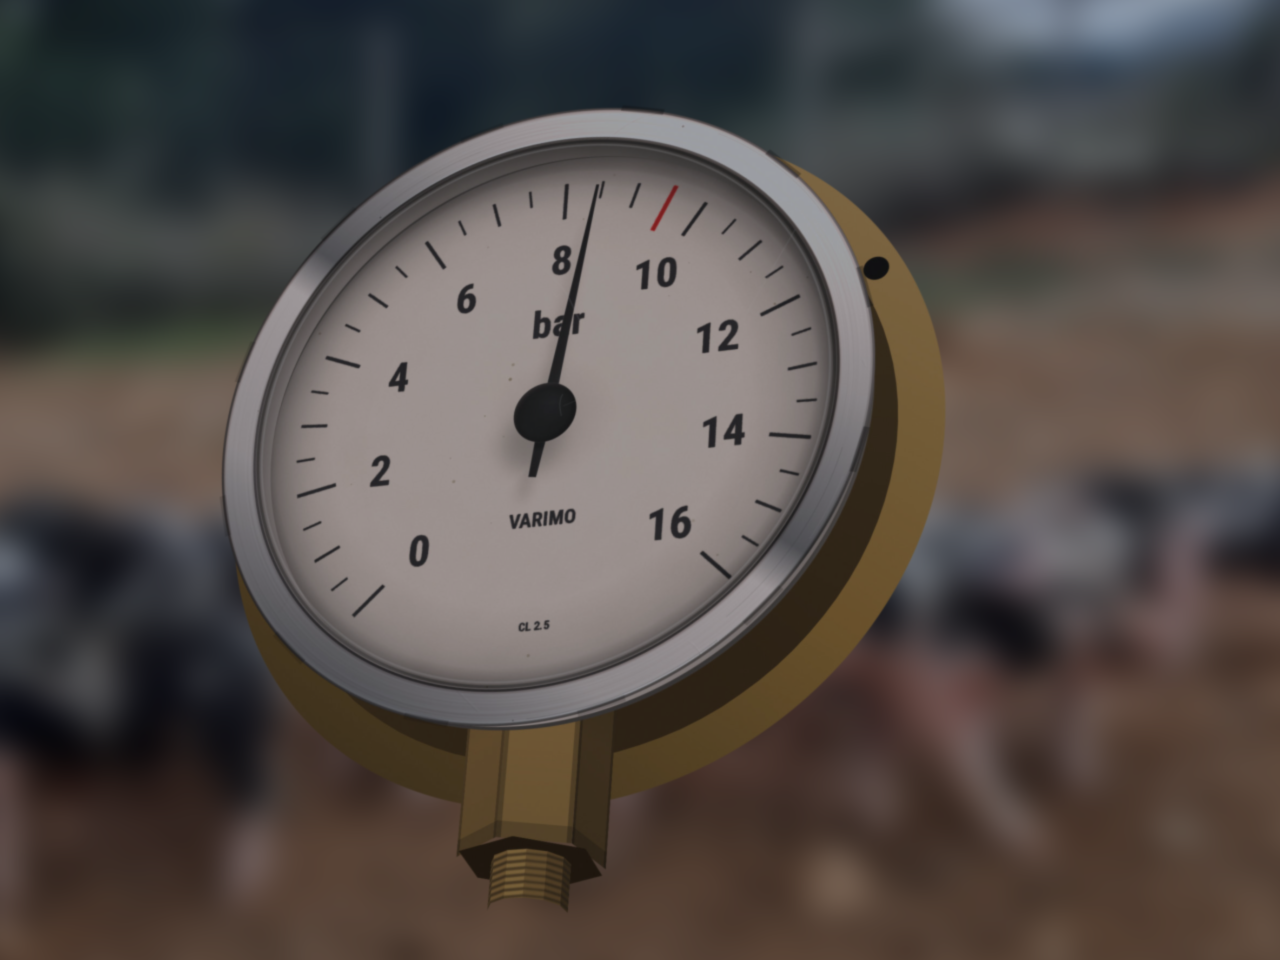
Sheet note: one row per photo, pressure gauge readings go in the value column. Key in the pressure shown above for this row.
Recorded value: 8.5 bar
